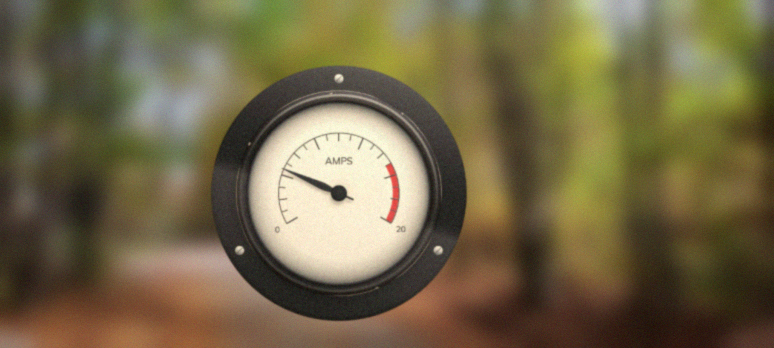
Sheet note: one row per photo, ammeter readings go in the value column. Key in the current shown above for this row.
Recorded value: 4.5 A
